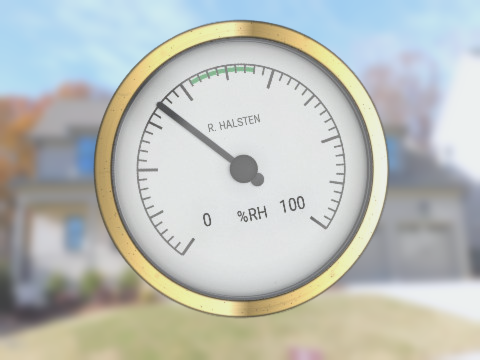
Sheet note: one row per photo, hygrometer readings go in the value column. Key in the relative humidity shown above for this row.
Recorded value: 34 %
